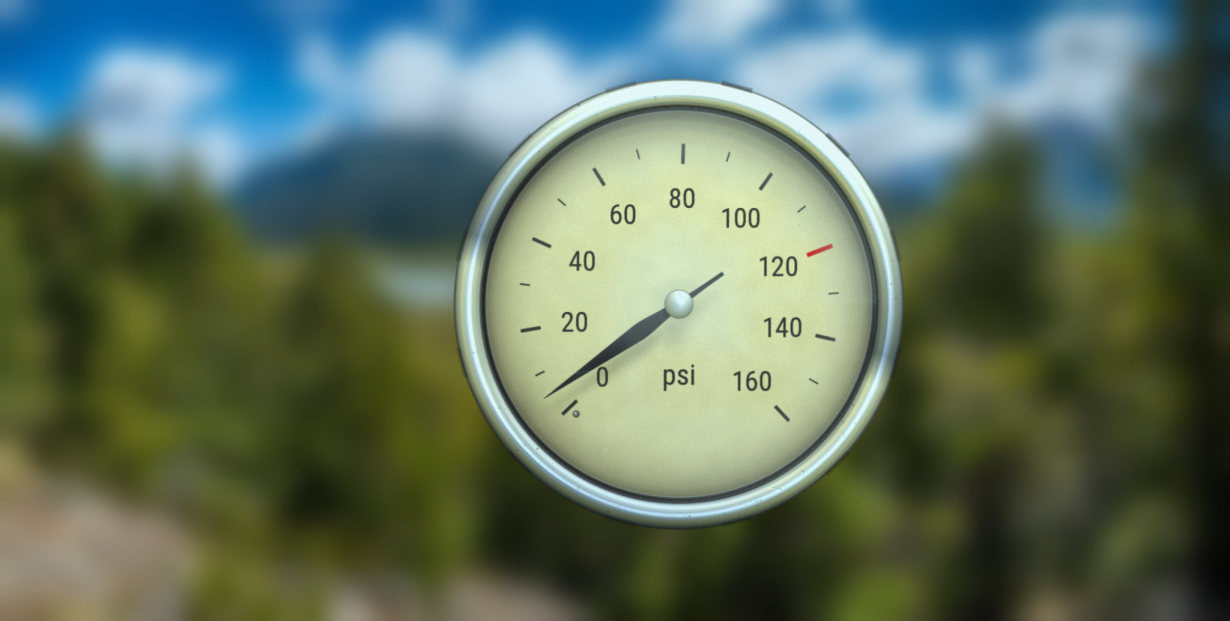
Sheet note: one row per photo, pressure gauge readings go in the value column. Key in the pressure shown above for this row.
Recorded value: 5 psi
